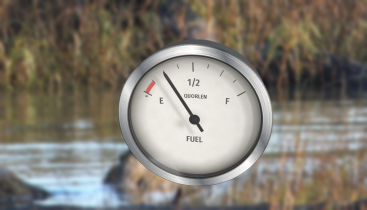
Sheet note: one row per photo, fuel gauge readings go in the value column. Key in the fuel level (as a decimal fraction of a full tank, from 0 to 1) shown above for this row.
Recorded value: 0.25
